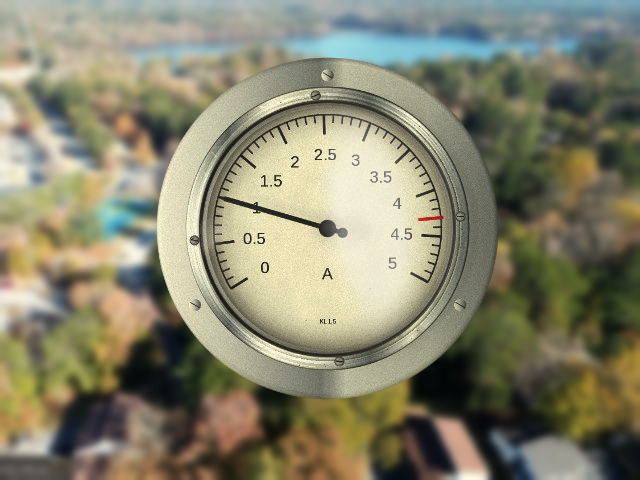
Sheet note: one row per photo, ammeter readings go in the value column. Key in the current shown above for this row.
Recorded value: 1 A
